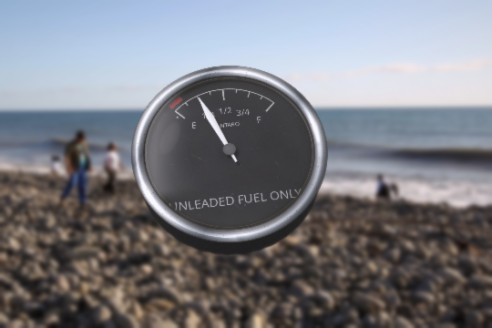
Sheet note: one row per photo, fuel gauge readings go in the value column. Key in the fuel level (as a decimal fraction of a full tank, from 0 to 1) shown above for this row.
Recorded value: 0.25
